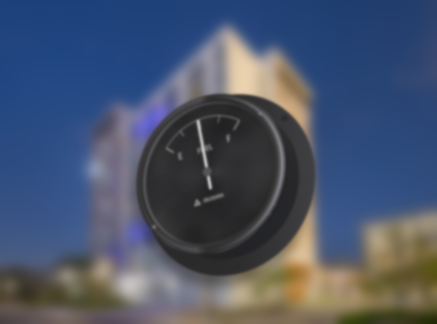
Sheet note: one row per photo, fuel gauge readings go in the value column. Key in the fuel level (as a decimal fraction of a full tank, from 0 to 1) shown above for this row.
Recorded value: 0.5
